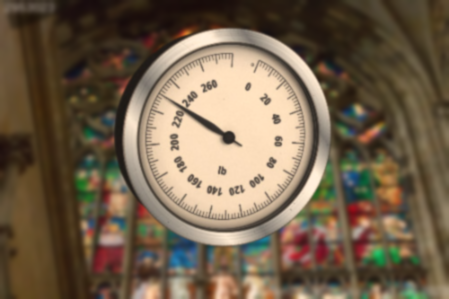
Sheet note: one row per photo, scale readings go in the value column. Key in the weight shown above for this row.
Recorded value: 230 lb
